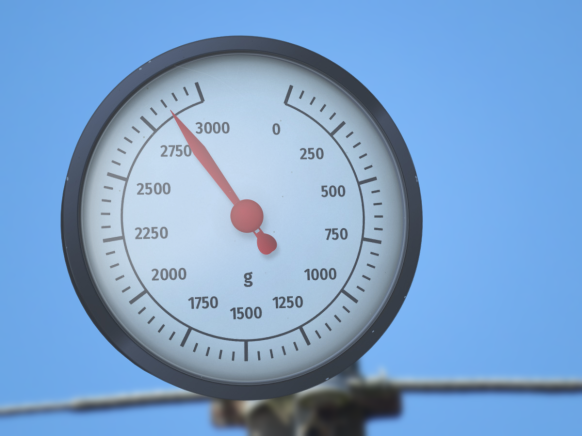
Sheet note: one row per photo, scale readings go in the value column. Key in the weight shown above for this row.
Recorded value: 2850 g
